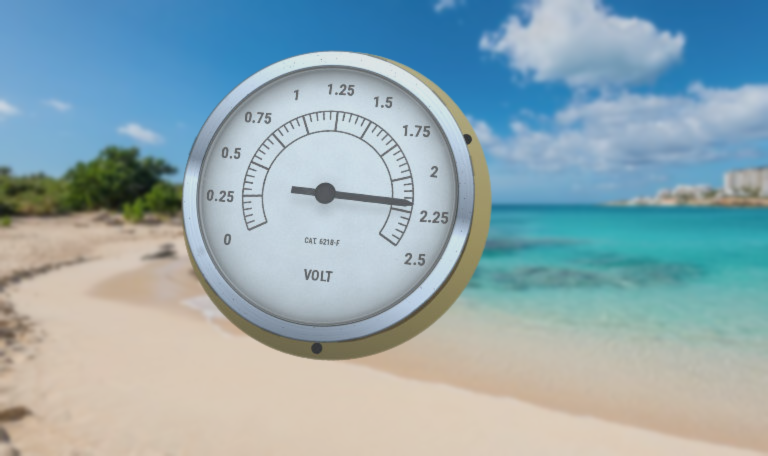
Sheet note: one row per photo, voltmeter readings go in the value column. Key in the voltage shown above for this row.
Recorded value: 2.2 V
